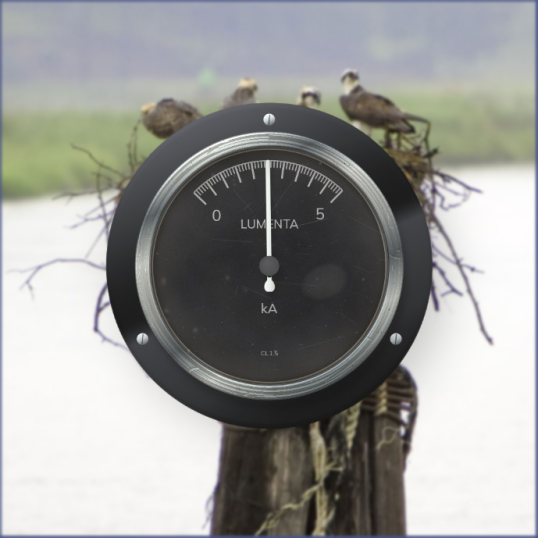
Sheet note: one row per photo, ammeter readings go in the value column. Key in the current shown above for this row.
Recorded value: 2.5 kA
